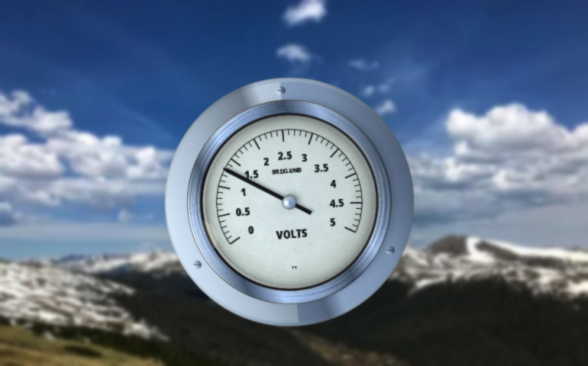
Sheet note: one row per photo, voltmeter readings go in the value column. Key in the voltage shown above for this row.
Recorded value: 1.3 V
